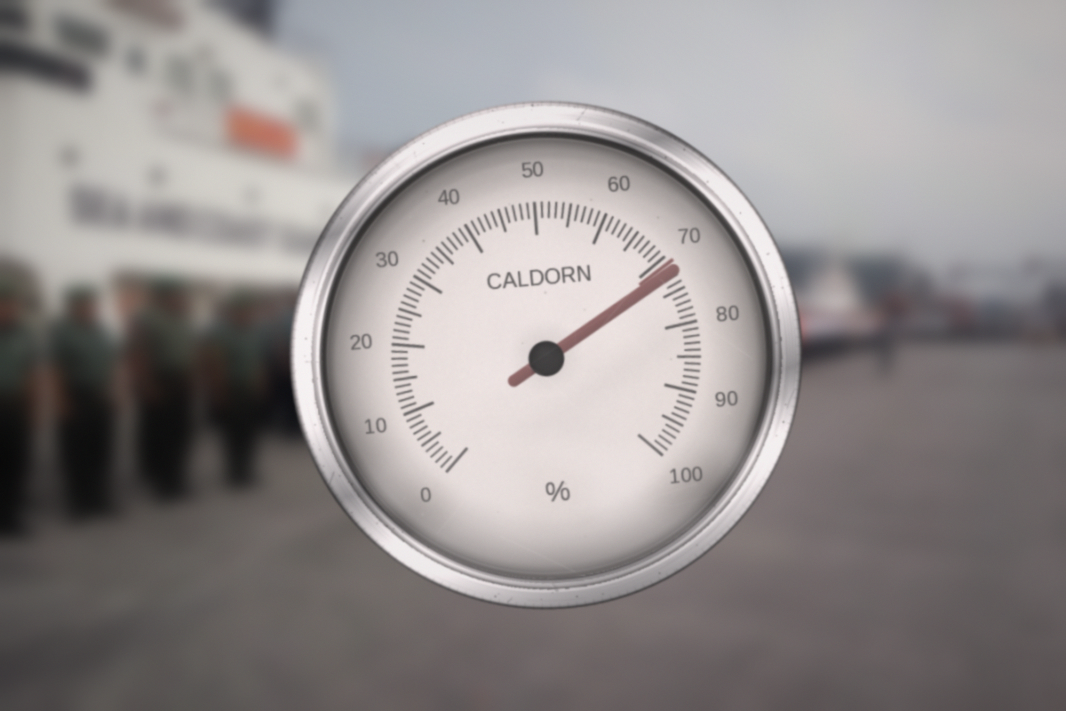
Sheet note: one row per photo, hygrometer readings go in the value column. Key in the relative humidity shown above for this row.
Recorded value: 72 %
